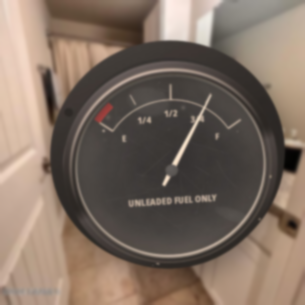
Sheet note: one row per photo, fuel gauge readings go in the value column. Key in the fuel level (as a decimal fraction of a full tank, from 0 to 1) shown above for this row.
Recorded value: 0.75
